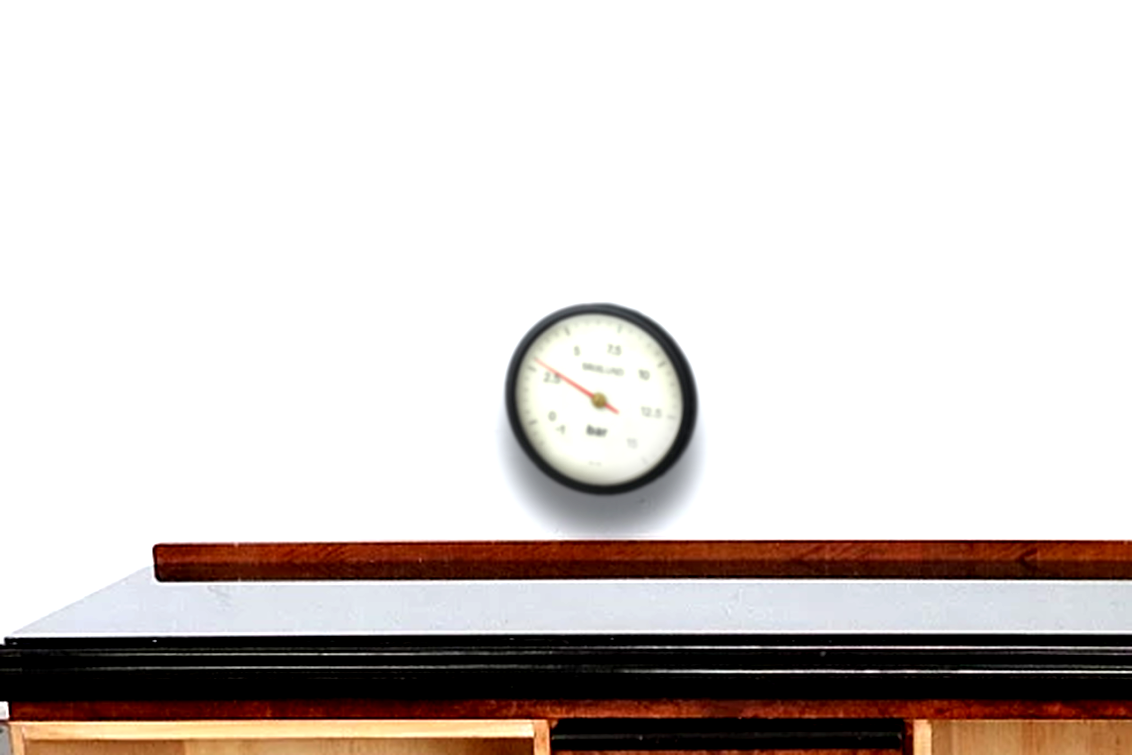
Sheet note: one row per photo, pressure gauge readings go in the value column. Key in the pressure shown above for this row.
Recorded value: 3 bar
